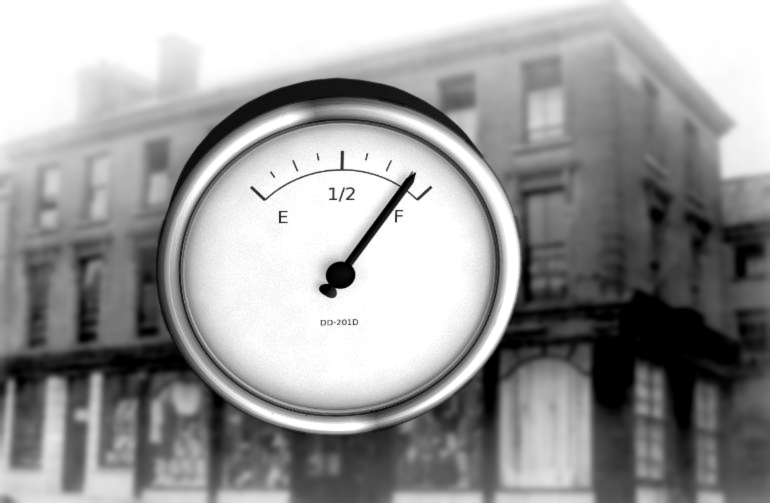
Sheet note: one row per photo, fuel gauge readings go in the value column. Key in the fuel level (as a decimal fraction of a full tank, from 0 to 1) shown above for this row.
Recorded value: 0.875
